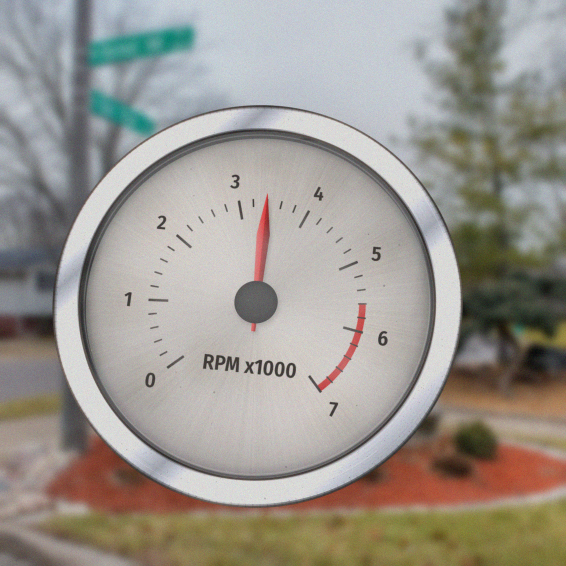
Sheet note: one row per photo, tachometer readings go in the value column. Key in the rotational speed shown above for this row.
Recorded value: 3400 rpm
